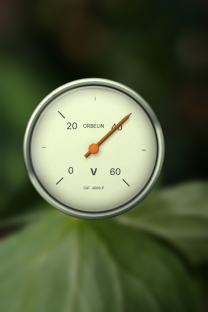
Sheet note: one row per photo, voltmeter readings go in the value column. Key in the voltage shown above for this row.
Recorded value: 40 V
